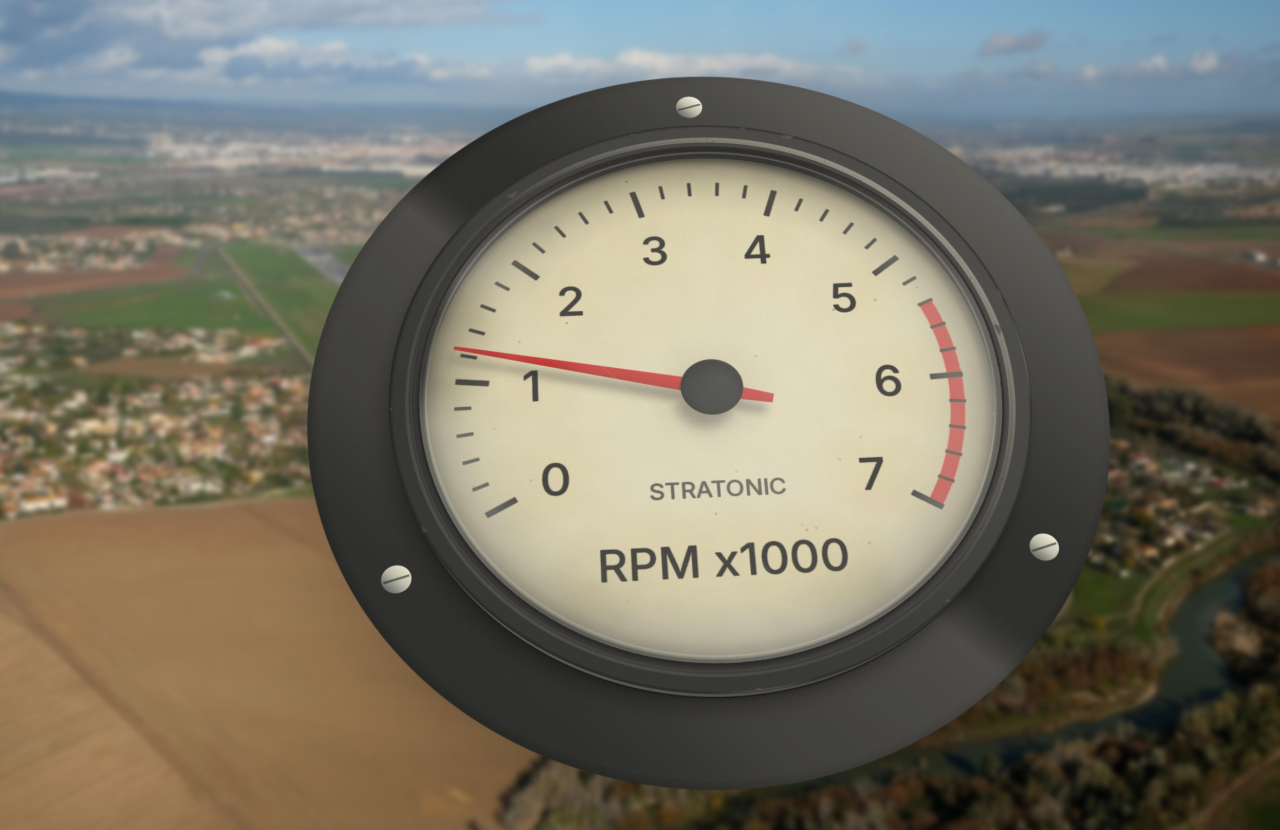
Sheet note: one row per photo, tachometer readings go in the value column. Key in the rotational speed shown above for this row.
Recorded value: 1200 rpm
